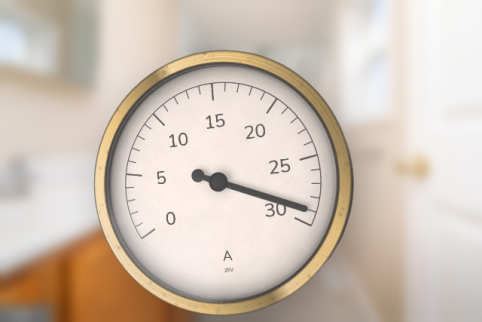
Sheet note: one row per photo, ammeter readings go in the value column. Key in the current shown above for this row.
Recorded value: 29 A
